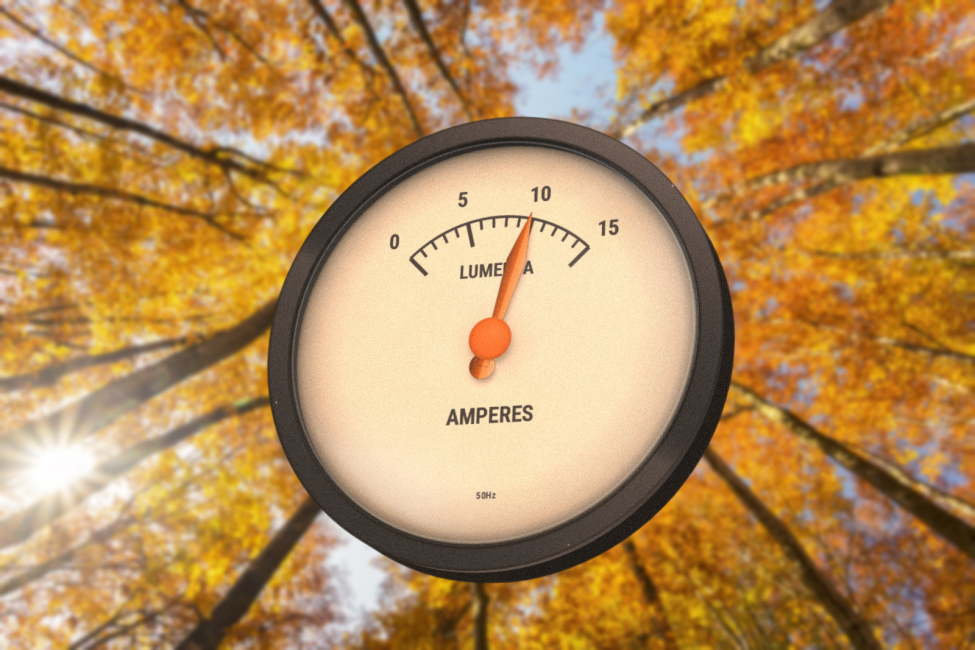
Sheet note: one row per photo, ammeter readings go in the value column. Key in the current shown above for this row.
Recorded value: 10 A
